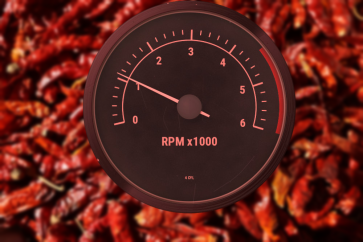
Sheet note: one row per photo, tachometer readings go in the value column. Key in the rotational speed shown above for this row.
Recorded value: 1100 rpm
